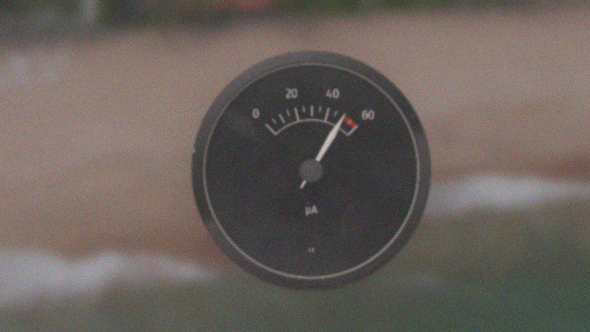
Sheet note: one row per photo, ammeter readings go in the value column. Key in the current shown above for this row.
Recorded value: 50 µA
